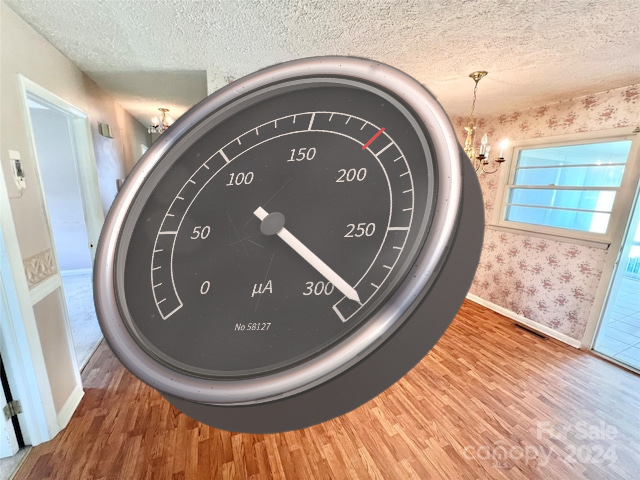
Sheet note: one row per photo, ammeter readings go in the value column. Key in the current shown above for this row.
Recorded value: 290 µA
